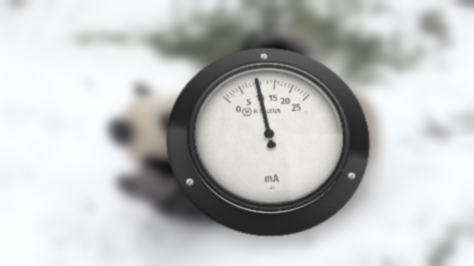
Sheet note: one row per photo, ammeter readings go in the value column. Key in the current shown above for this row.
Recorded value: 10 mA
